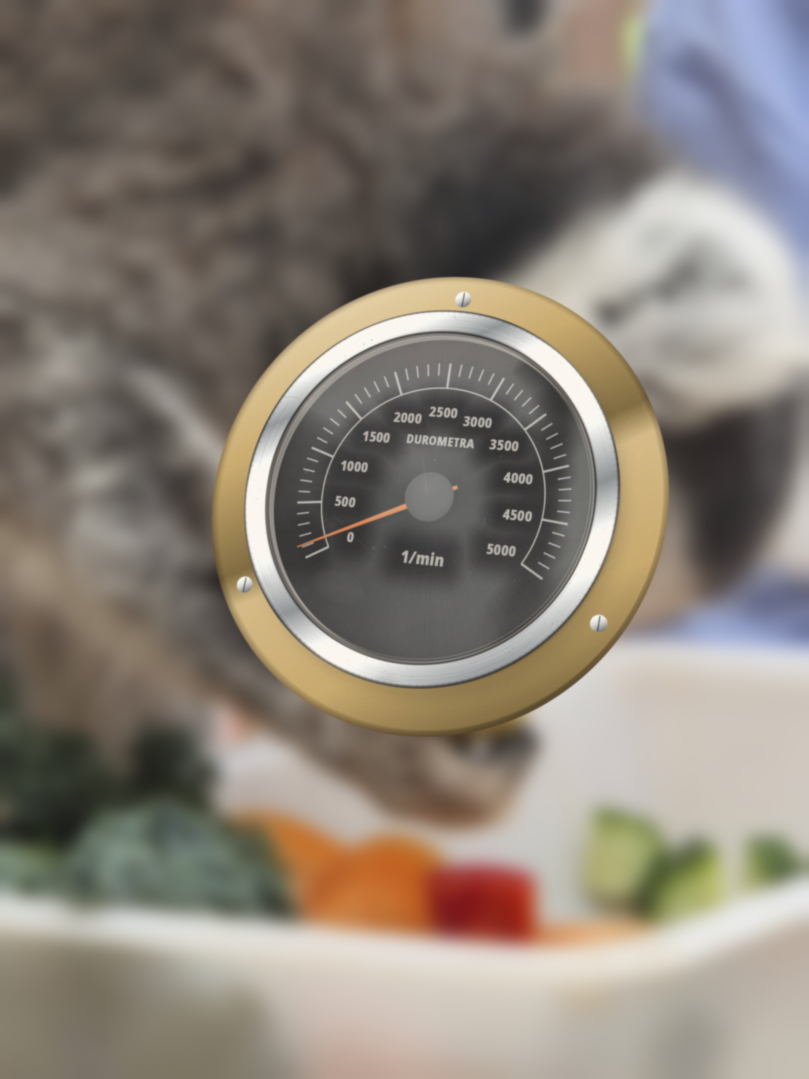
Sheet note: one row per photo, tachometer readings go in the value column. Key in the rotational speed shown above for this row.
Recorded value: 100 rpm
